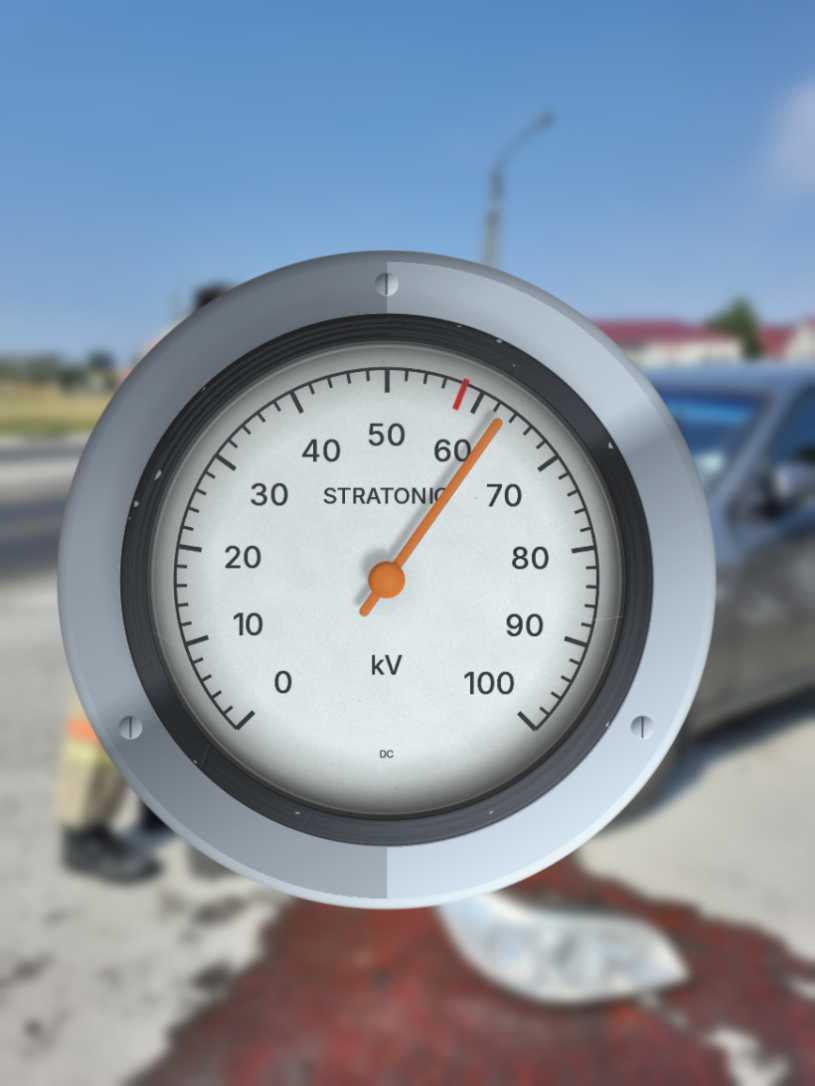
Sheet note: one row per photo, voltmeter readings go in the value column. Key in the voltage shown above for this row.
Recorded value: 63 kV
